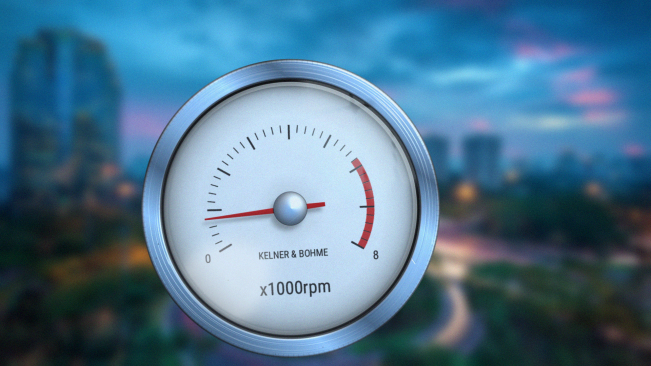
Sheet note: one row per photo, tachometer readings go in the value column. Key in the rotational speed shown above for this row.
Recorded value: 800 rpm
